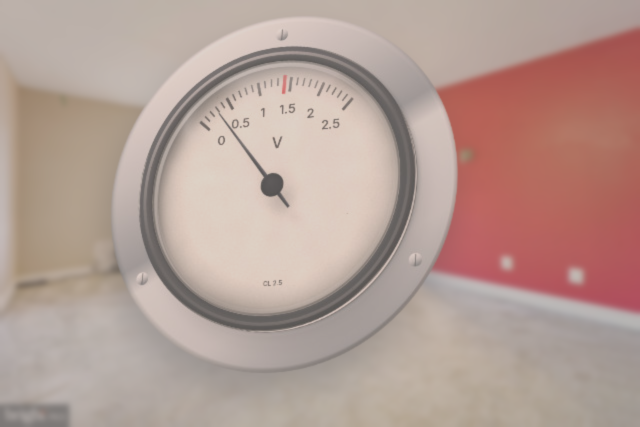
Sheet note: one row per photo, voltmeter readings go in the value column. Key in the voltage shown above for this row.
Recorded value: 0.3 V
